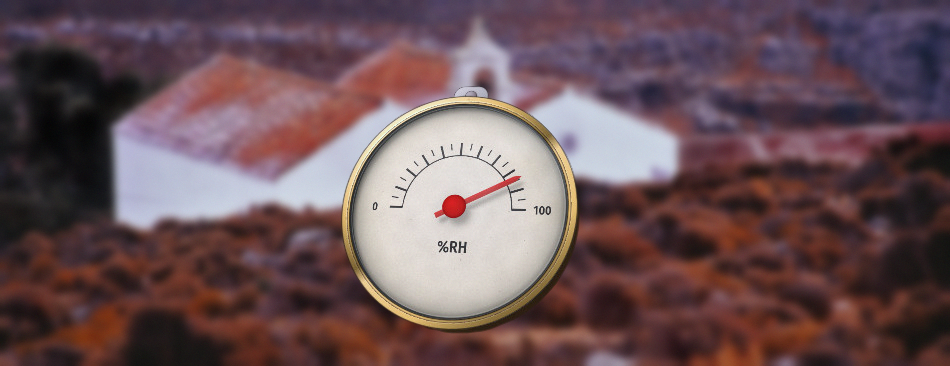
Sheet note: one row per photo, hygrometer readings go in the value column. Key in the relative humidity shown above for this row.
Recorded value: 85 %
